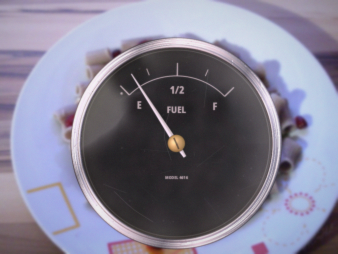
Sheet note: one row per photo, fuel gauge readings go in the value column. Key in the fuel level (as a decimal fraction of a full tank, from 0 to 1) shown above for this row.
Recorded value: 0.125
